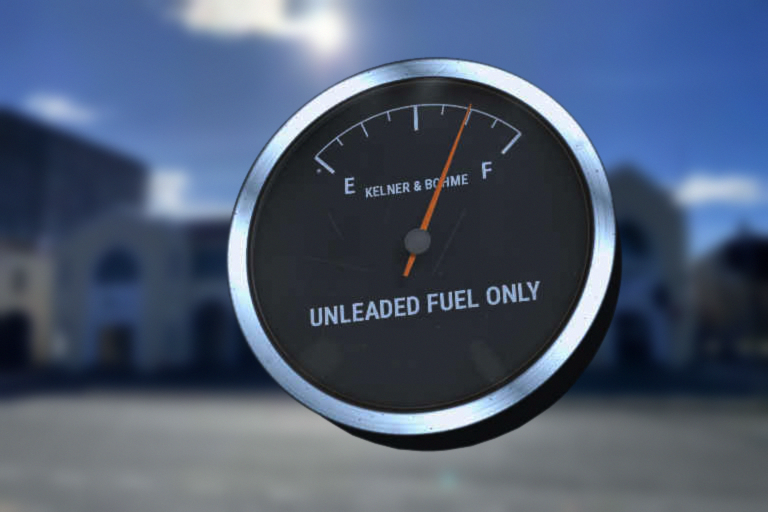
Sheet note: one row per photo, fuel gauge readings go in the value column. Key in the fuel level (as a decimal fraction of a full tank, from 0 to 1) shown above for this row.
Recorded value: 0.75
